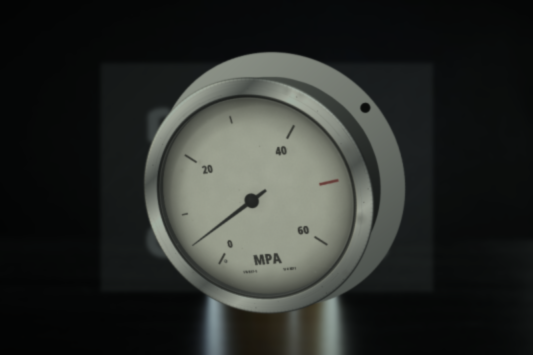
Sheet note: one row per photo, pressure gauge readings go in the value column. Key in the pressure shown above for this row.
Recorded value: 5 MPa
